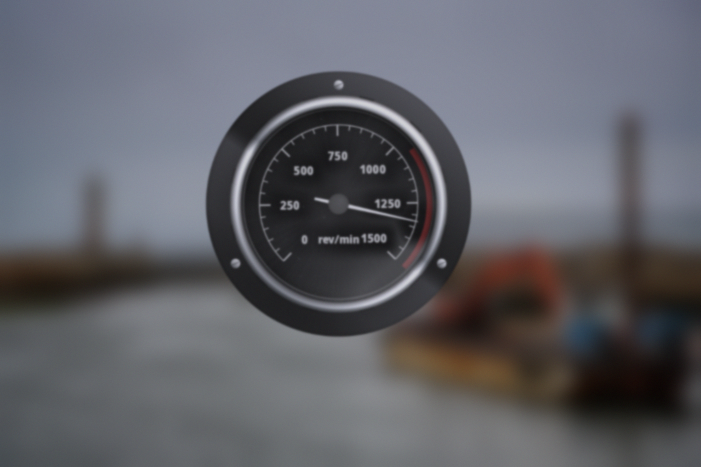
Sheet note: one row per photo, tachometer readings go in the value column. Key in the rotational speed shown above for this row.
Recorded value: 1325 rpm
